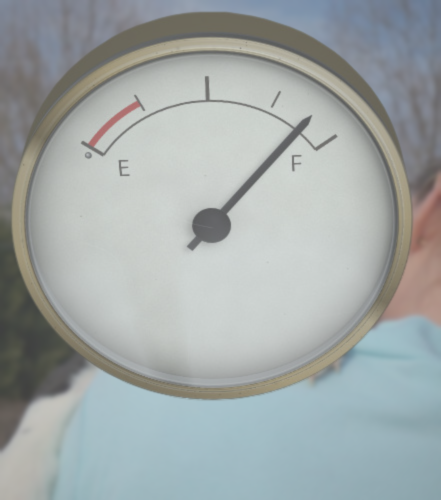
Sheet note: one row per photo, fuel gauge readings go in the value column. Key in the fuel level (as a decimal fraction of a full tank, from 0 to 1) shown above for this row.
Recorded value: 0.875
